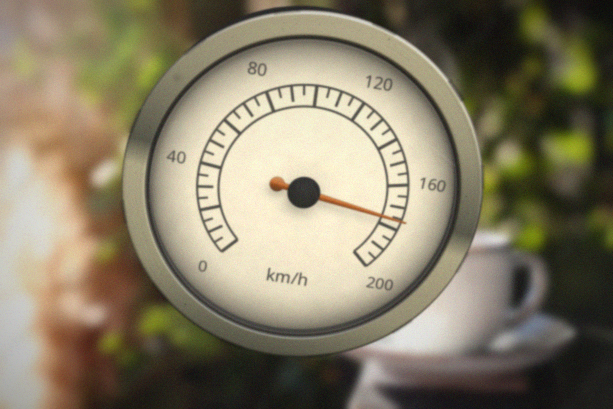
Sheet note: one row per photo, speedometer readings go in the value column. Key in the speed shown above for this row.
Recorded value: 175 km/h
